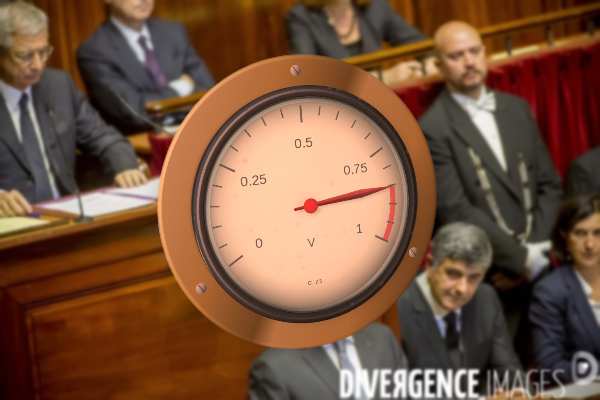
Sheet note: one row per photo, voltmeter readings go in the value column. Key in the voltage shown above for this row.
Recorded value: 0.85 V
